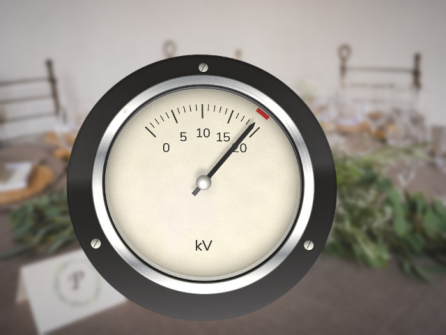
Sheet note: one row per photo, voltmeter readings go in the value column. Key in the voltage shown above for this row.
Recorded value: 19 kV
